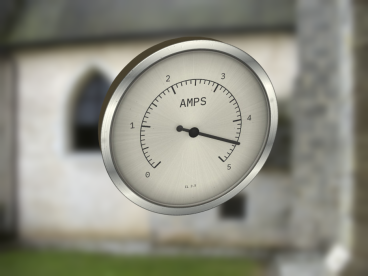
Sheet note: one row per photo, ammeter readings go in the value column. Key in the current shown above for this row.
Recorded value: 4.5 A
